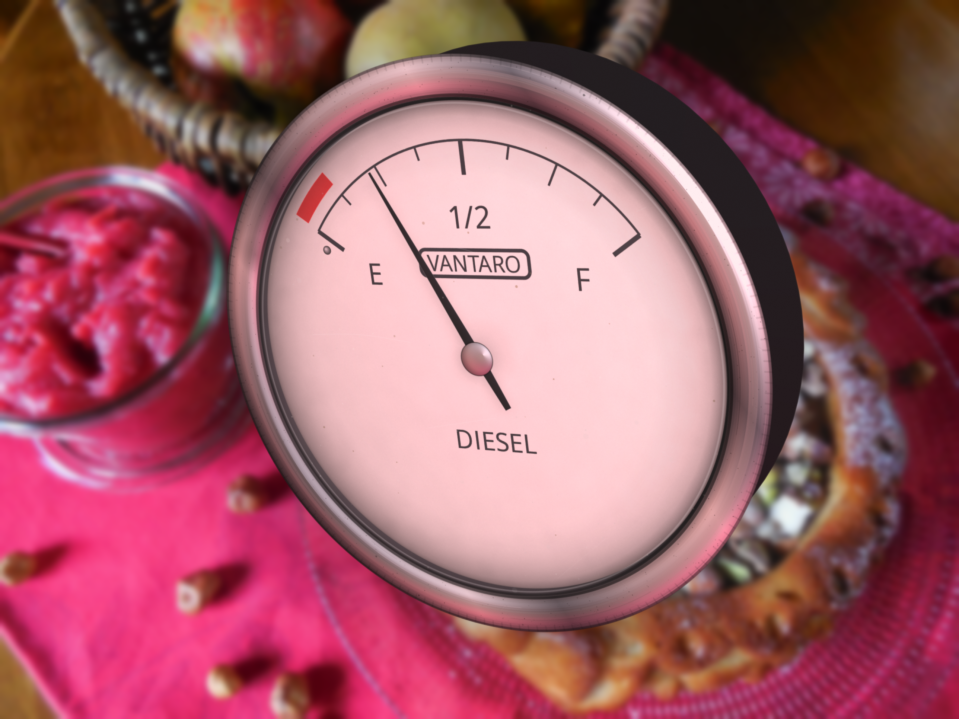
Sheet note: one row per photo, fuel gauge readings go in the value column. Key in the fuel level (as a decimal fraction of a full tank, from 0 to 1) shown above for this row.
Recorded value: 0.25
